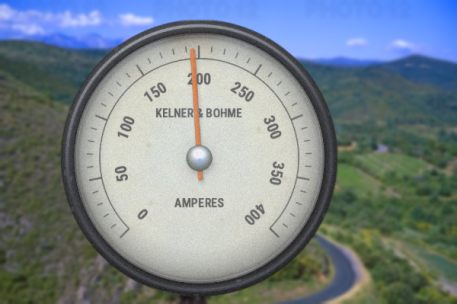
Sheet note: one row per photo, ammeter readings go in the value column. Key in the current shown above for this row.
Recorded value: 195 A
